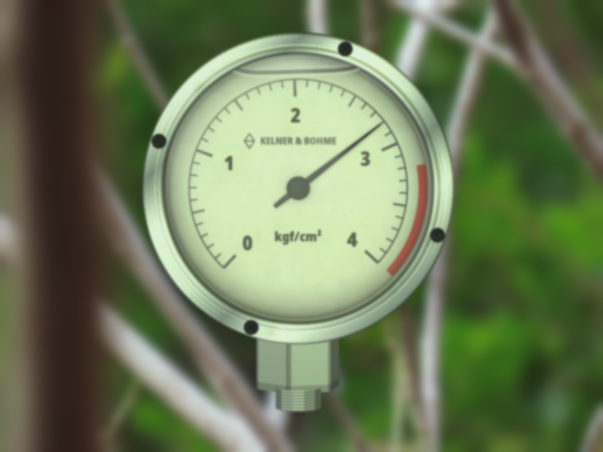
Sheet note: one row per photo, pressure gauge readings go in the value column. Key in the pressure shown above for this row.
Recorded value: 2.8 kg/cm²
